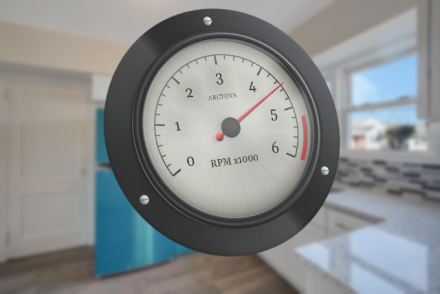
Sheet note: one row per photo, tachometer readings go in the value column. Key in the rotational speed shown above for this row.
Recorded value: 4500 rpm
